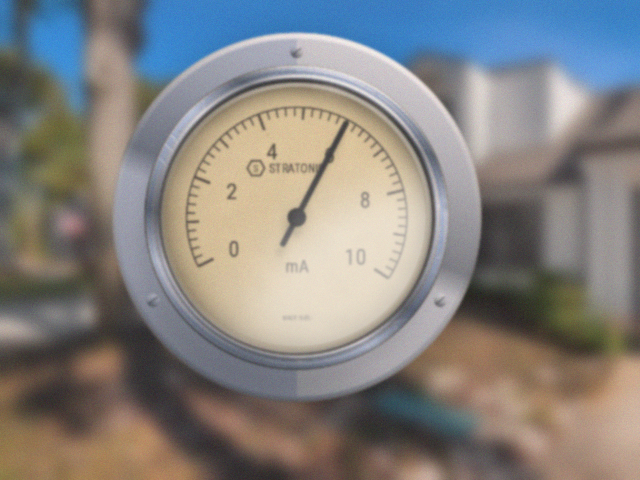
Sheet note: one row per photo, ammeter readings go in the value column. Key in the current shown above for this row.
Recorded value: 6 mA
